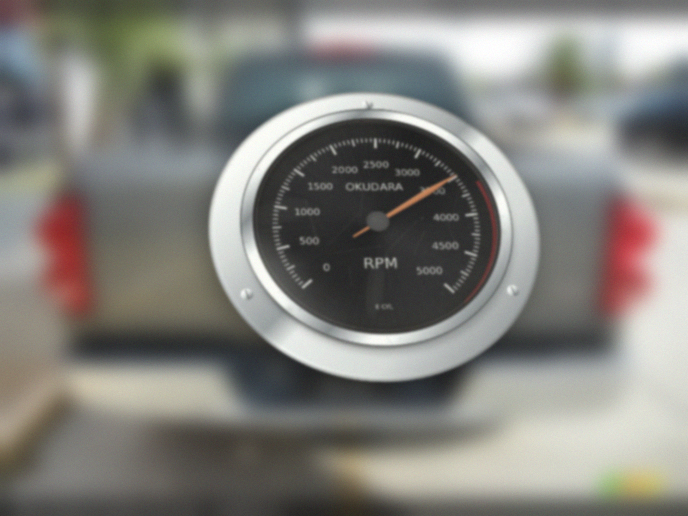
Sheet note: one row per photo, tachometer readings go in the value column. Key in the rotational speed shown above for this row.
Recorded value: 3500 rpm
